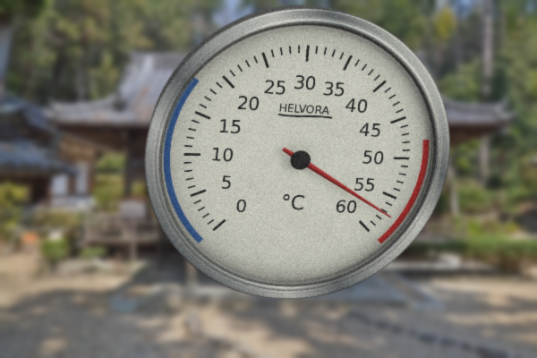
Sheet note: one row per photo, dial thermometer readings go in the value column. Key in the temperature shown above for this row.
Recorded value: 57 °C
